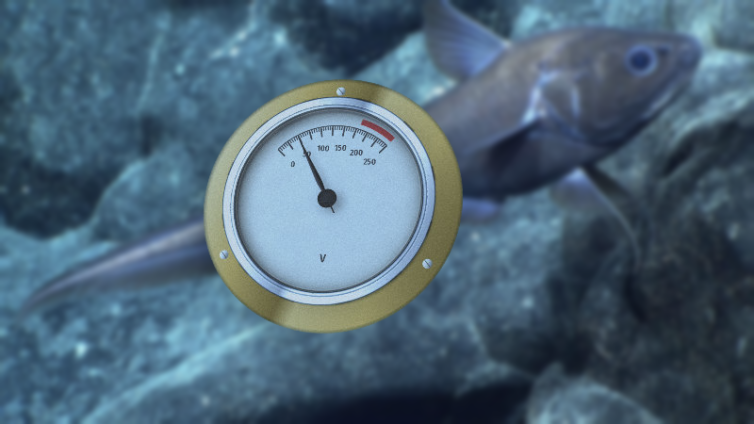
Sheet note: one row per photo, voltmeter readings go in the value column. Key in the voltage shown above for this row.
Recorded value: 50 V
